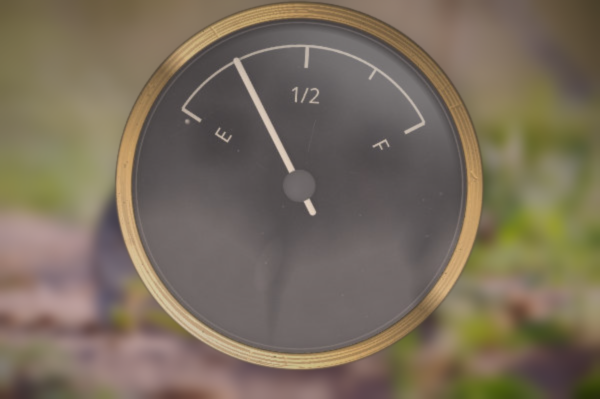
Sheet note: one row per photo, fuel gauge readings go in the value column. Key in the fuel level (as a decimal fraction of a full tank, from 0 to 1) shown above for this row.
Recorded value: 0.25
